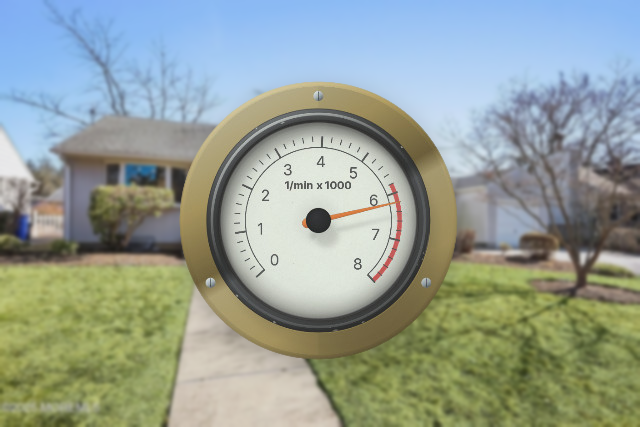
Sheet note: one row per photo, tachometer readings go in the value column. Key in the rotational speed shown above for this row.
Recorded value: 6200 rpm
